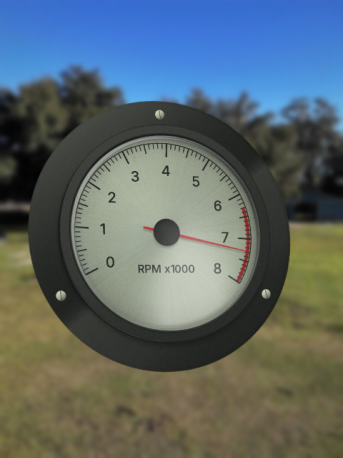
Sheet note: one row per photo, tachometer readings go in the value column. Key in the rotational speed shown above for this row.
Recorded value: 7300 rpm
